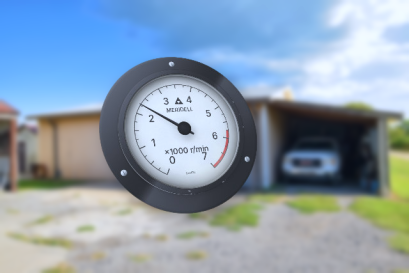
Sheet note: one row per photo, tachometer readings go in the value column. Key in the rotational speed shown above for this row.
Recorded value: 2250 rpm
